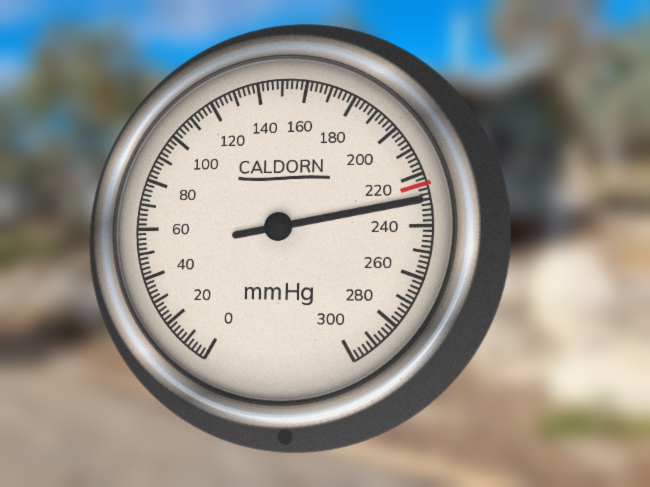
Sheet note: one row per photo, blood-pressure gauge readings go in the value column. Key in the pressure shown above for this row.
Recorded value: 230 mmHg
